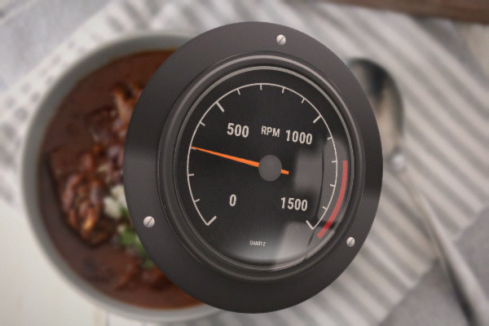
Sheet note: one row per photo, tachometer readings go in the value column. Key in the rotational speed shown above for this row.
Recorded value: 300 rpm
